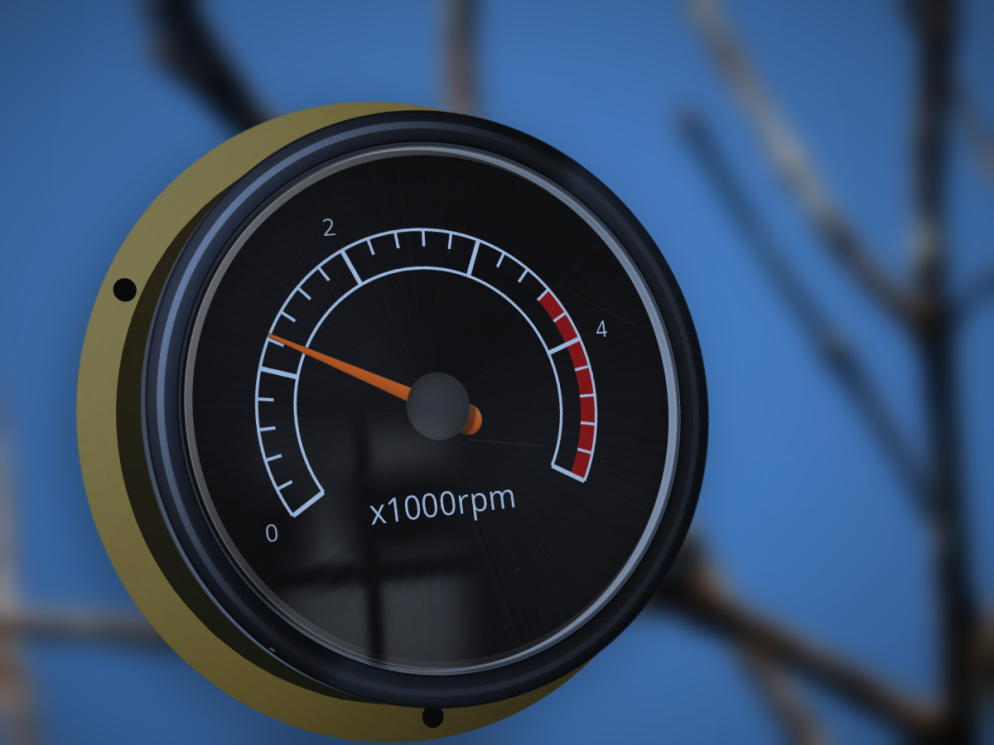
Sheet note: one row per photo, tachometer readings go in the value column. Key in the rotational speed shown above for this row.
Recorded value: 1200 rpm
